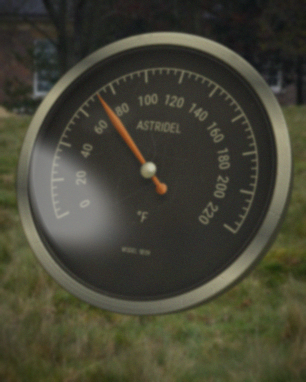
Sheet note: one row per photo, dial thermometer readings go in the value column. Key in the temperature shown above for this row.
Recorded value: 72 °F
